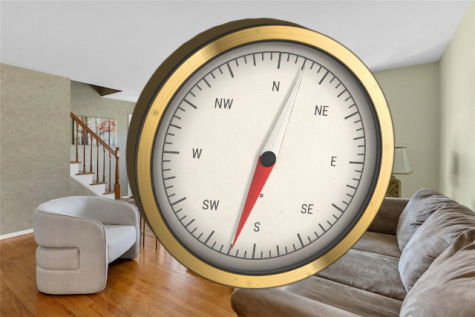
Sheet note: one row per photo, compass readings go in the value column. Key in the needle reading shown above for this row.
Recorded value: 195 °
